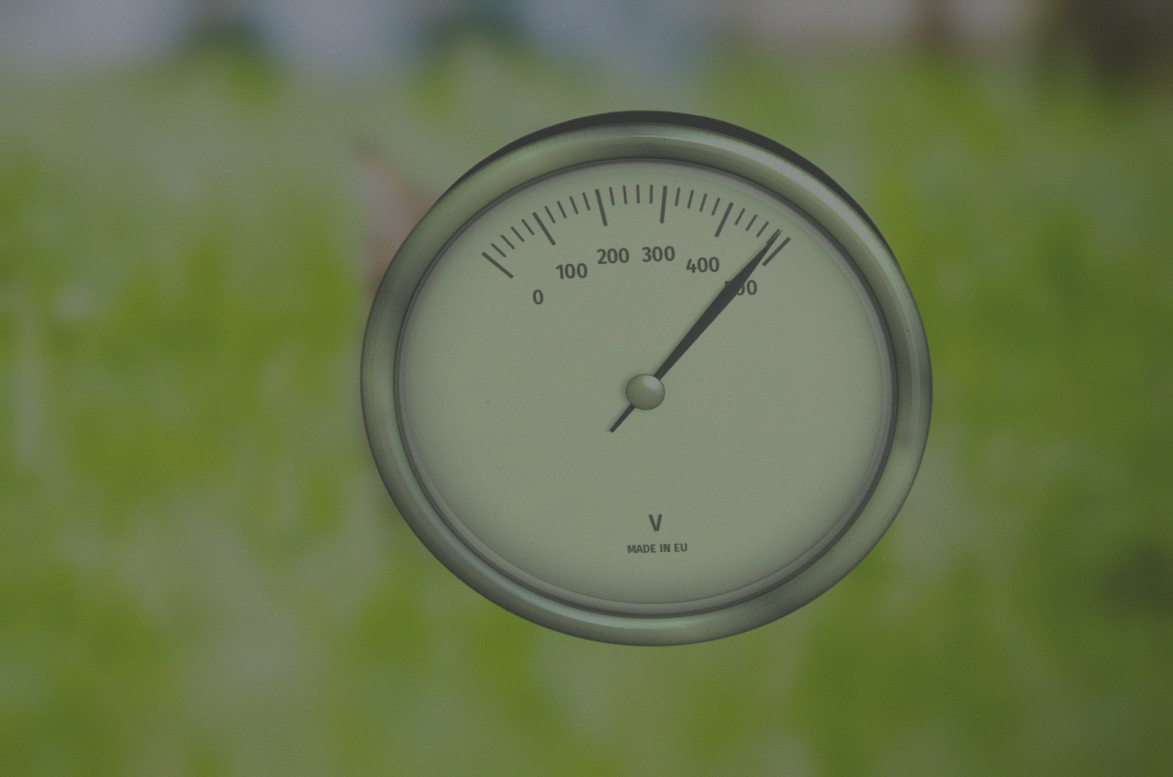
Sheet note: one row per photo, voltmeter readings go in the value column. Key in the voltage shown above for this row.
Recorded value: 480 V
